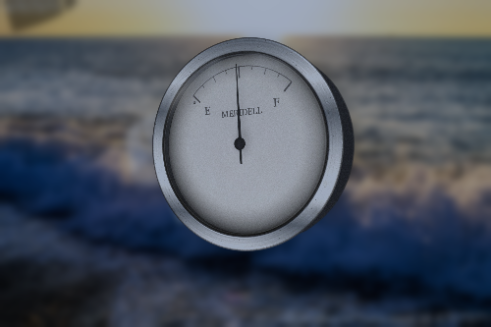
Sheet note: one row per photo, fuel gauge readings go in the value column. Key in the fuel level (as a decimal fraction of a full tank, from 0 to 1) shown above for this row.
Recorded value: 0.5
